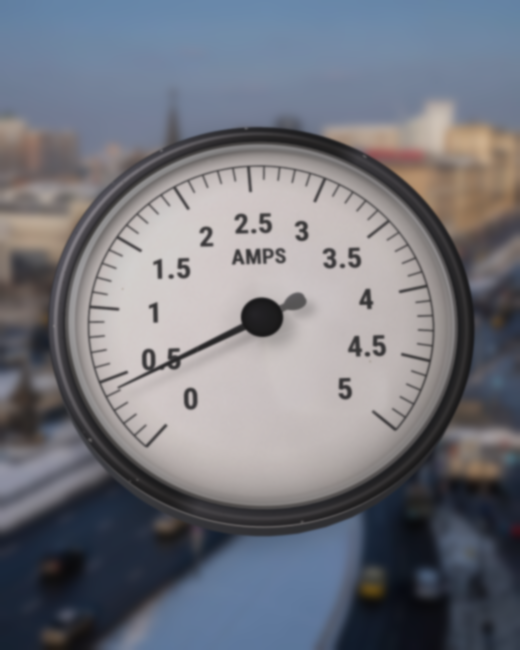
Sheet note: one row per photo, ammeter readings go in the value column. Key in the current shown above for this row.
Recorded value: 0.4 A
